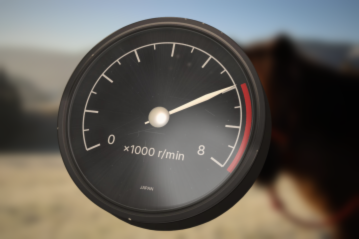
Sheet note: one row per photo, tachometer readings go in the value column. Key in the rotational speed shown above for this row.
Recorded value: 6000 rpm
